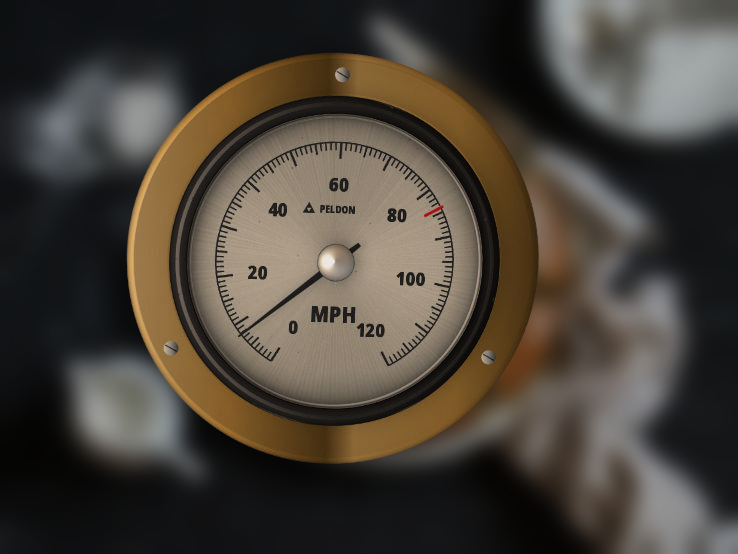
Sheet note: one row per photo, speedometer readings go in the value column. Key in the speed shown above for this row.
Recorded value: 8 mph
